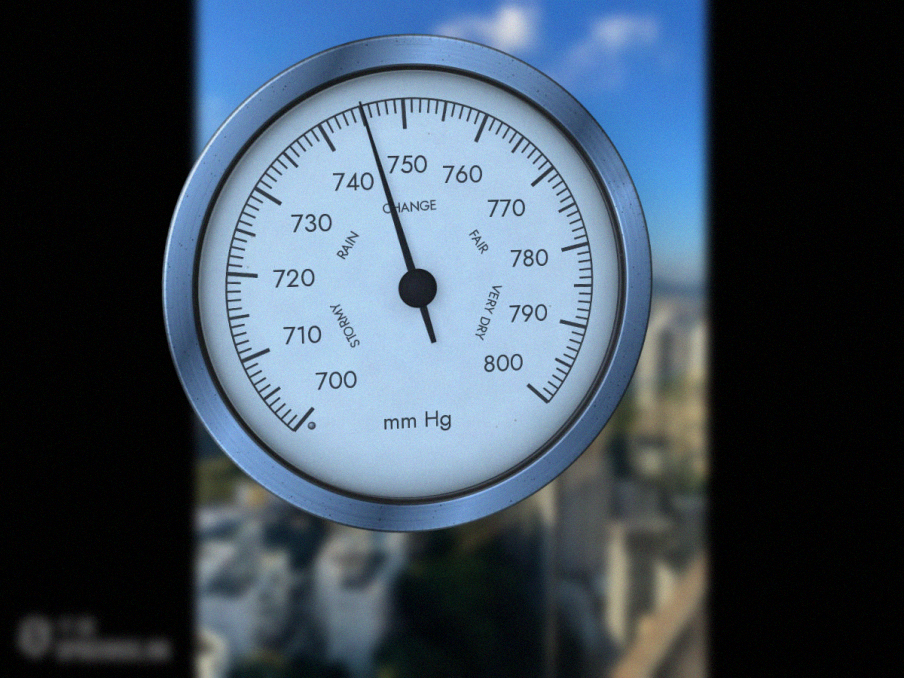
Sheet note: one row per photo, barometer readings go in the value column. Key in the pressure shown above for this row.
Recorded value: 745 mmHg
